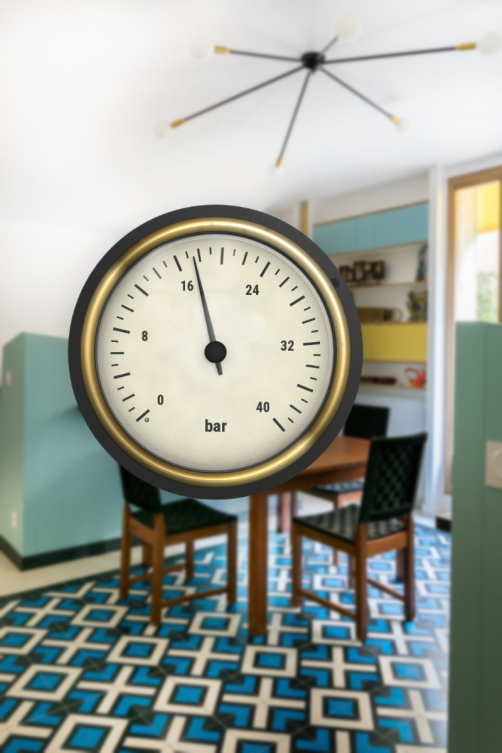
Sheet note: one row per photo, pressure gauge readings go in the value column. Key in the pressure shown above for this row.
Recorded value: 17.5 bar
